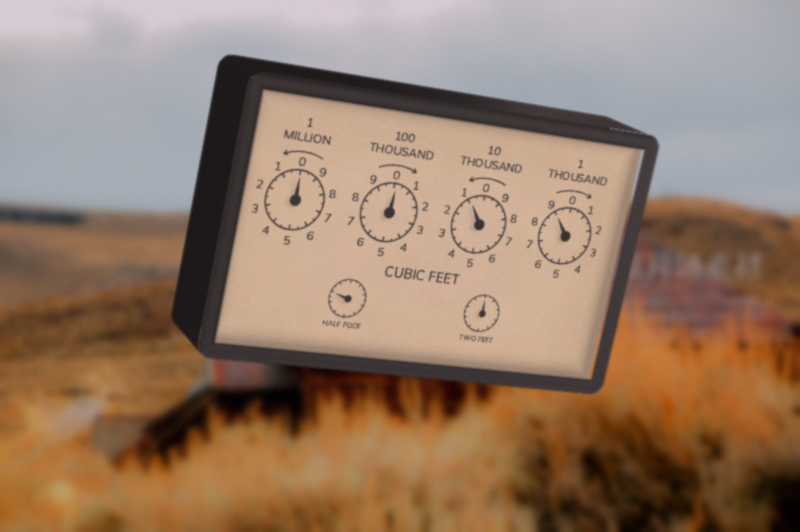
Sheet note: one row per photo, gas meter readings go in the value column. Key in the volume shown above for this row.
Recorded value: 900 ft³
